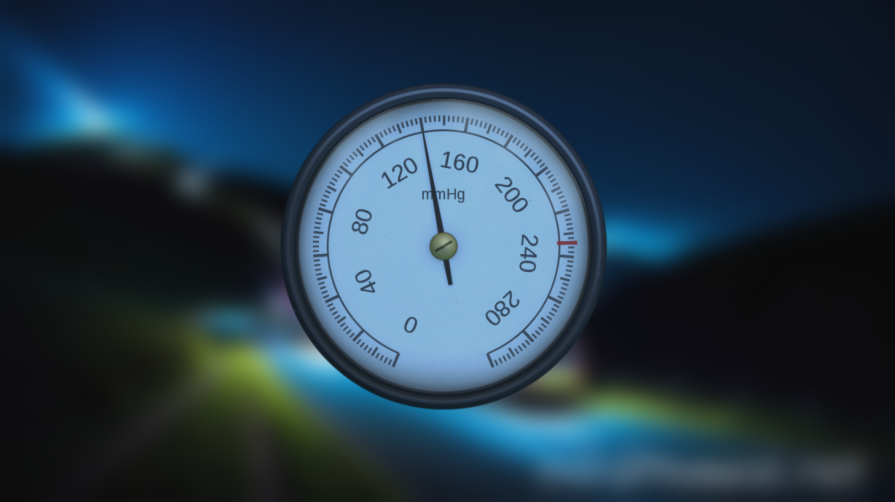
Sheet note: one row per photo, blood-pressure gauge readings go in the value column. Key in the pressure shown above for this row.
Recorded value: 140 mmHg
